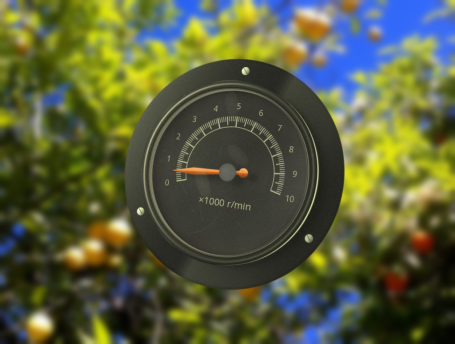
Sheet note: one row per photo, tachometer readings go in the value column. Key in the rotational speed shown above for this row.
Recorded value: 500 rpm
